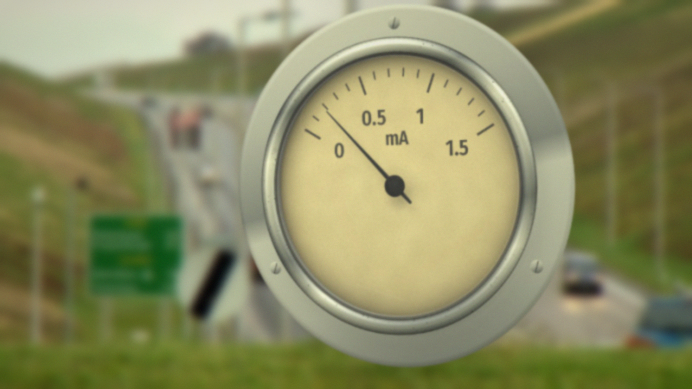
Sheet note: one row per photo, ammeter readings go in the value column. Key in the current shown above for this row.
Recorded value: 0.2 mA
